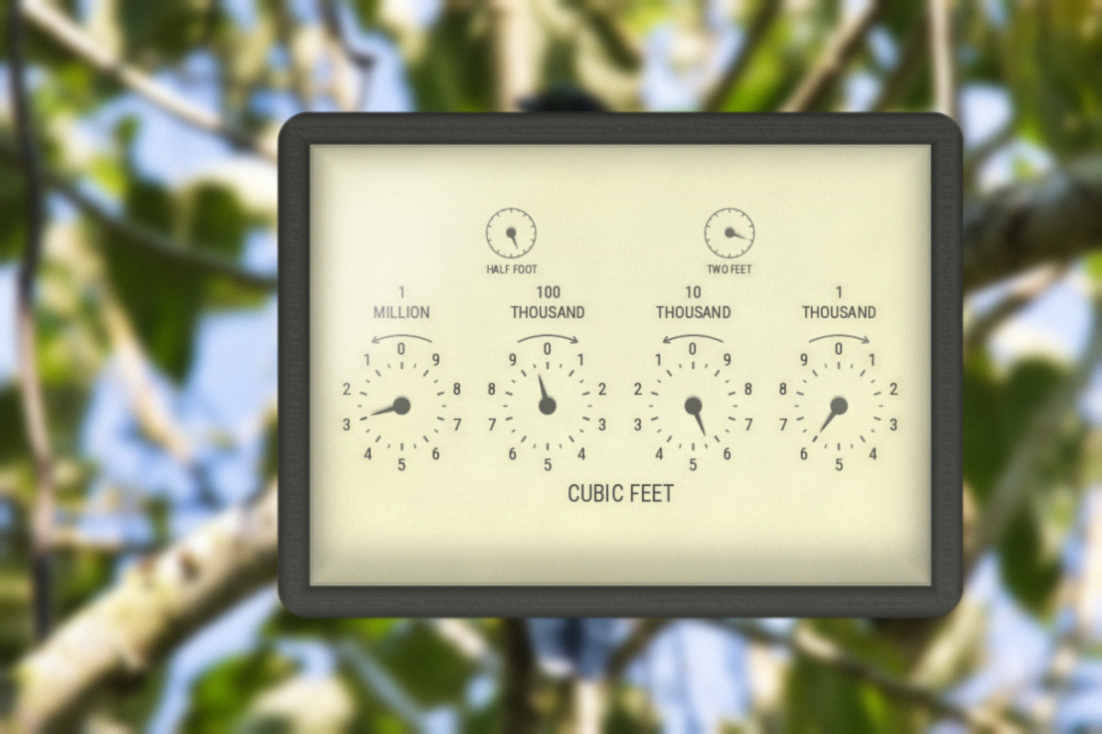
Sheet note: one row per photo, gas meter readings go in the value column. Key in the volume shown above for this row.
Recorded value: 295600 ft³
